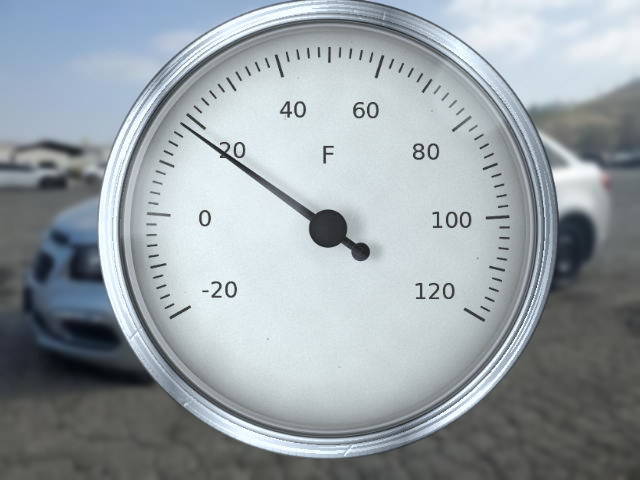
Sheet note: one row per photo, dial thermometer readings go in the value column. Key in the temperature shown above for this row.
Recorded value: 18 °F
